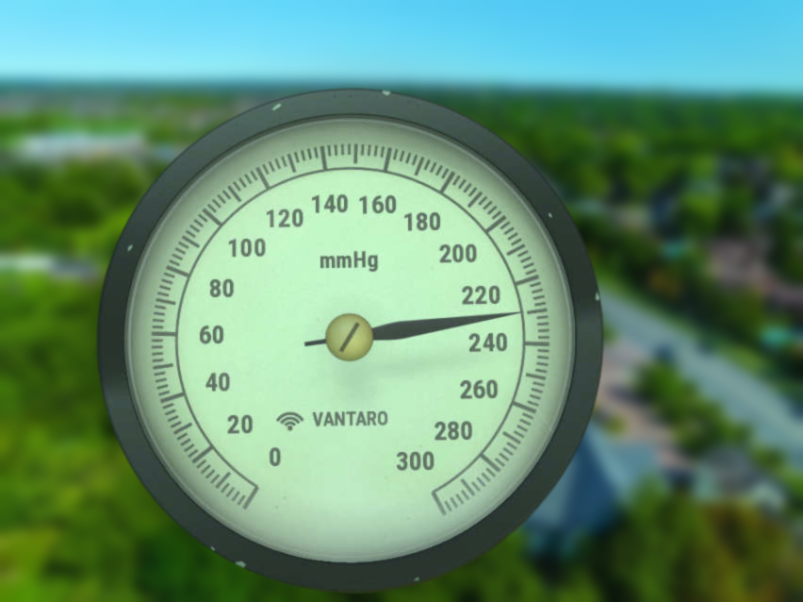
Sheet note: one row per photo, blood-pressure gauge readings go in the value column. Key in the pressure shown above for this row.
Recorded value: 230 mmHg
